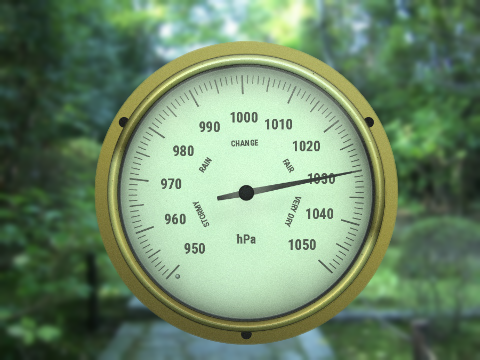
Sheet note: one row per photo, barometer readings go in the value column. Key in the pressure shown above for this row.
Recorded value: 1030 hPa
